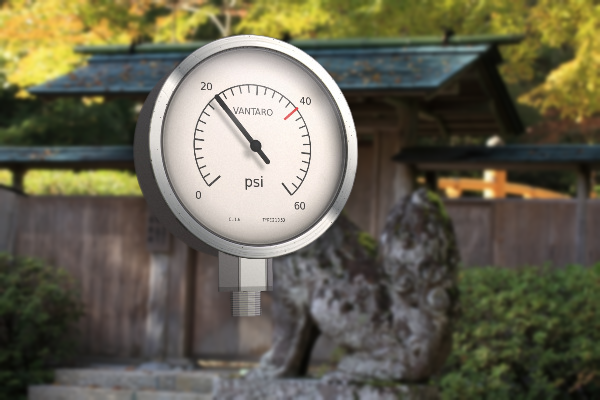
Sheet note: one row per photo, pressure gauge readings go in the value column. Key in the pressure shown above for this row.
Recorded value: 20 psi
